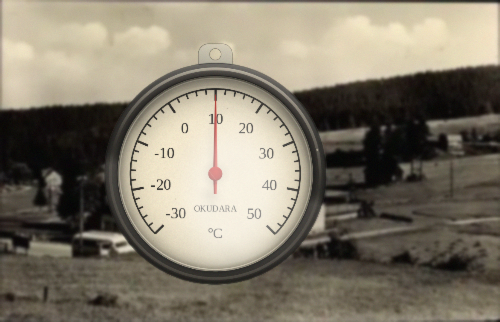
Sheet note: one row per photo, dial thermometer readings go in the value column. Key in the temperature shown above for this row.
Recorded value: 10 °C
